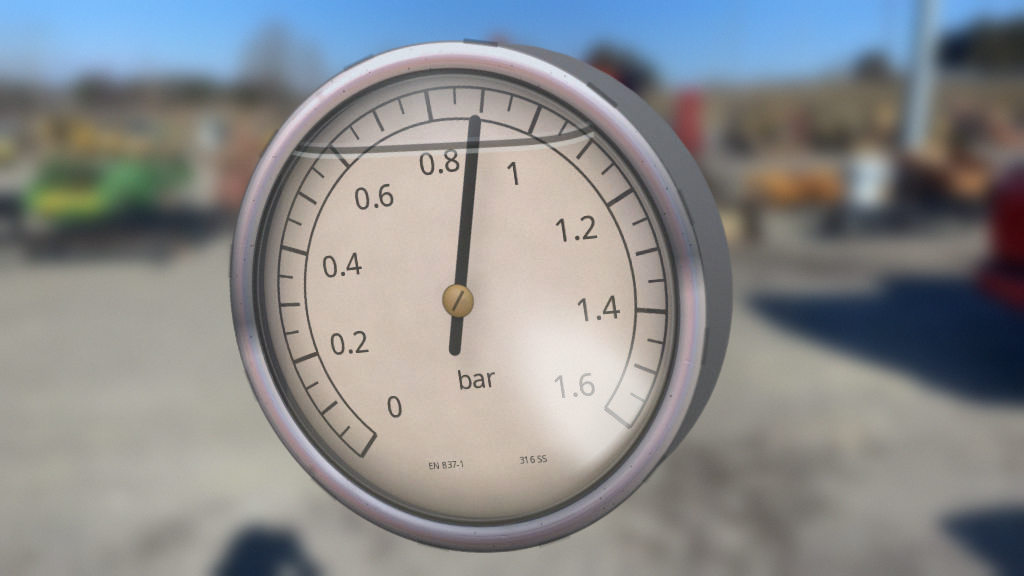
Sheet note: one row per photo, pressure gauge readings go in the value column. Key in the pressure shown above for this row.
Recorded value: 0.9 bar
